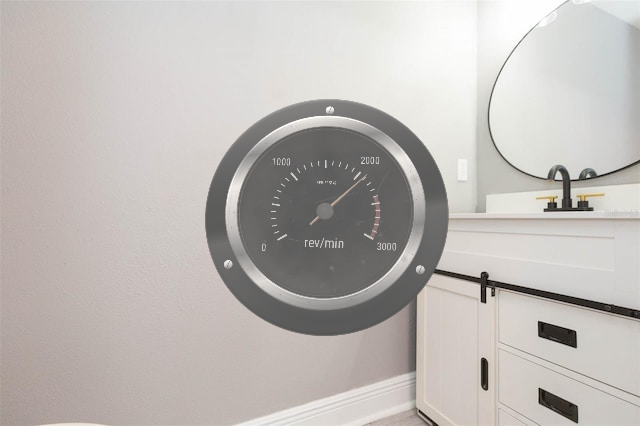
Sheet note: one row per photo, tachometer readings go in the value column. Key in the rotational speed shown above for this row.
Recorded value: 2100 rpm
